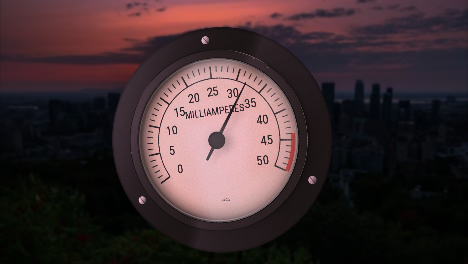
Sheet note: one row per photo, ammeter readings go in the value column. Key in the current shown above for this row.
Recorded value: 32 mA
